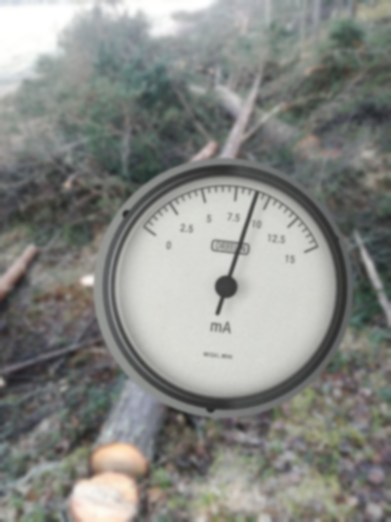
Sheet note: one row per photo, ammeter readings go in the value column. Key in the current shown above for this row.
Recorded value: 9 mA
